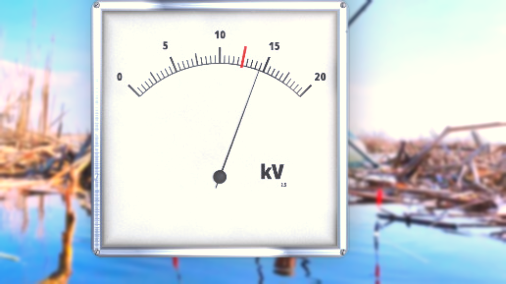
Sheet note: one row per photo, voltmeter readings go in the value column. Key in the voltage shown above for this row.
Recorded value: 14.5 kV
